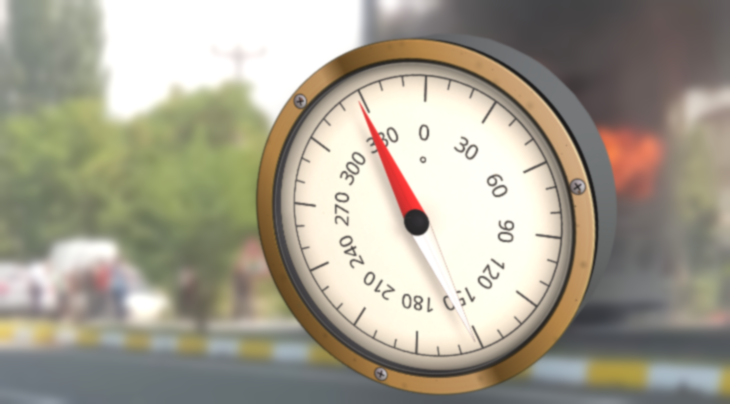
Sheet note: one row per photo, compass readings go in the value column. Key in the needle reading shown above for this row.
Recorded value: 330 °
